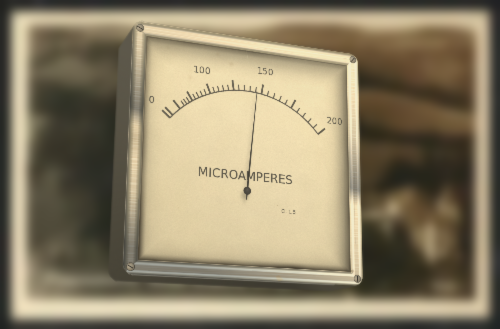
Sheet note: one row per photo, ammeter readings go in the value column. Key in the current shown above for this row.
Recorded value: 145 µA
